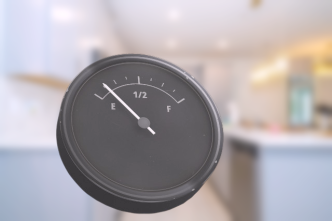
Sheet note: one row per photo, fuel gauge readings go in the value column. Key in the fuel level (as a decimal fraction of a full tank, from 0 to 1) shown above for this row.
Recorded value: 0.125
